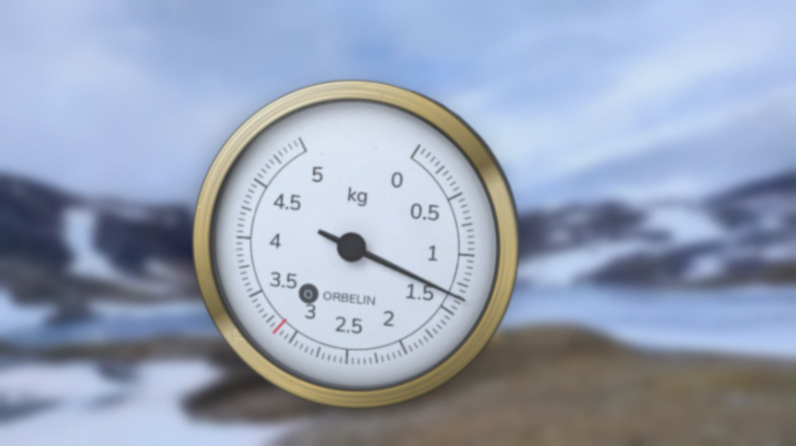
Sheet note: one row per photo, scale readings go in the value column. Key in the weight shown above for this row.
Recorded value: 1.35 kg
